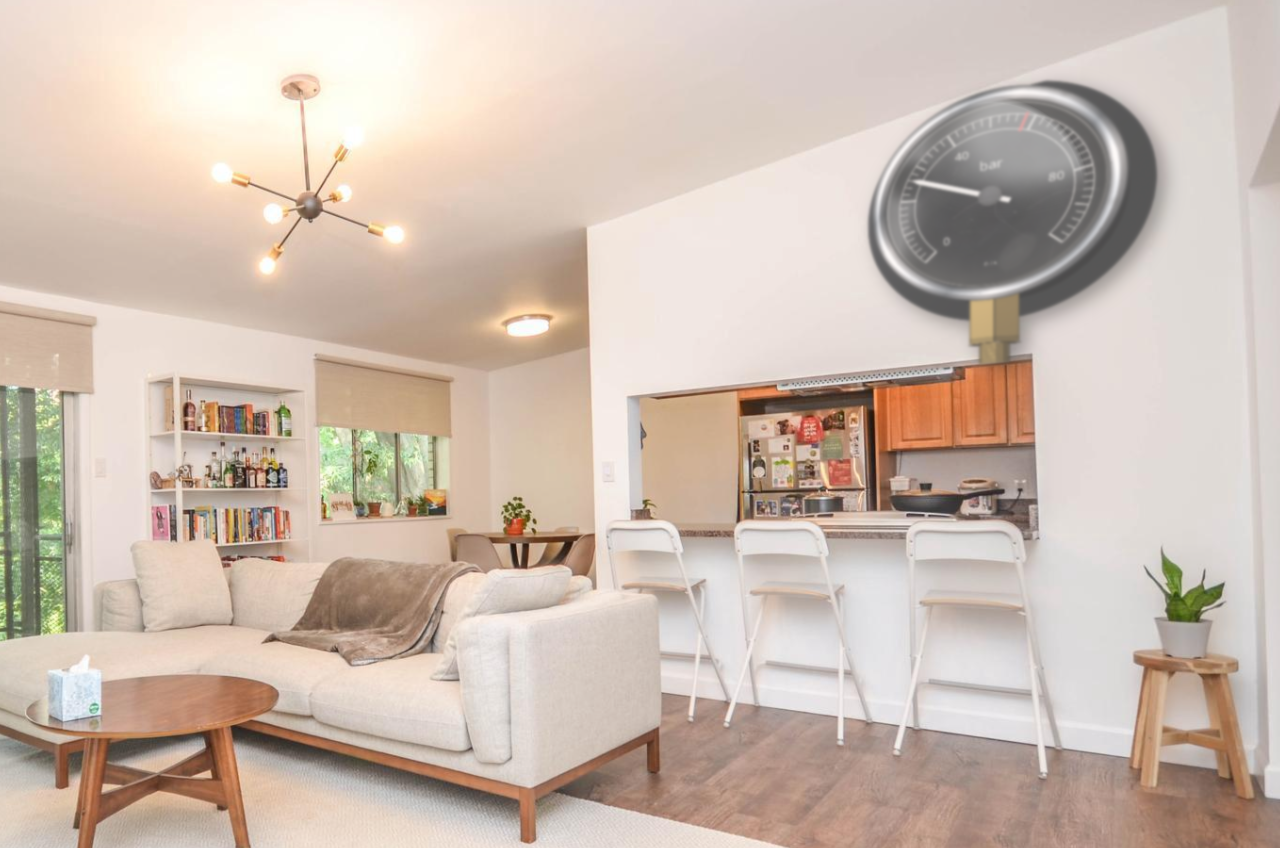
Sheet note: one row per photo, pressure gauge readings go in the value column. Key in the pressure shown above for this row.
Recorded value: 26 bar
